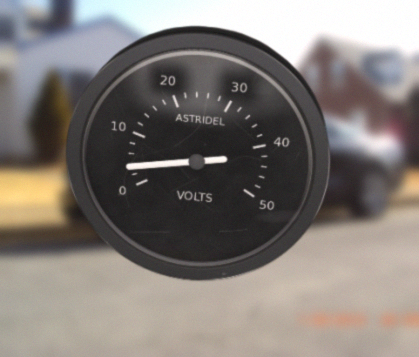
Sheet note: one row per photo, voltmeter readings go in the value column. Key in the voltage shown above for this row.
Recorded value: 4 V
